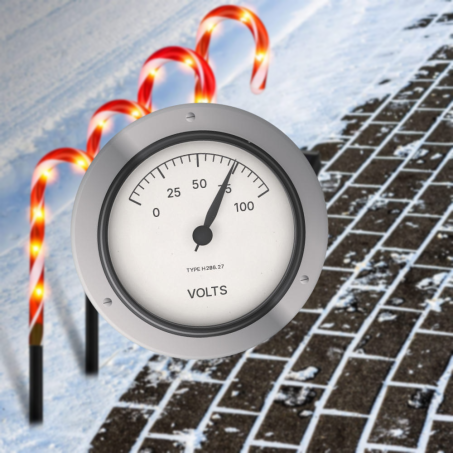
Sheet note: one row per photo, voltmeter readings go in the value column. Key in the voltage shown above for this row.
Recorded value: 72.5 V
